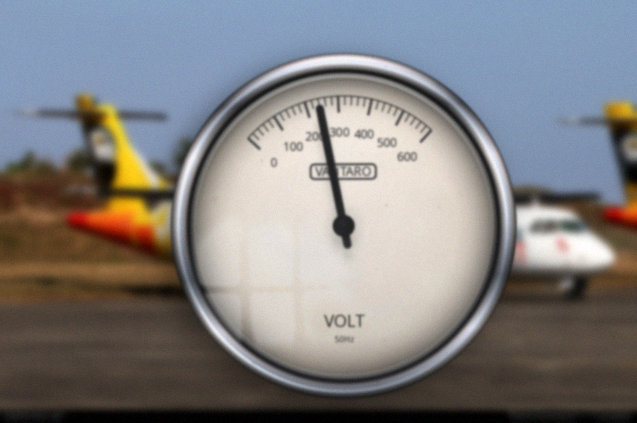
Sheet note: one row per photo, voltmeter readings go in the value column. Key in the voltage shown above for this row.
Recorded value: 240 V
